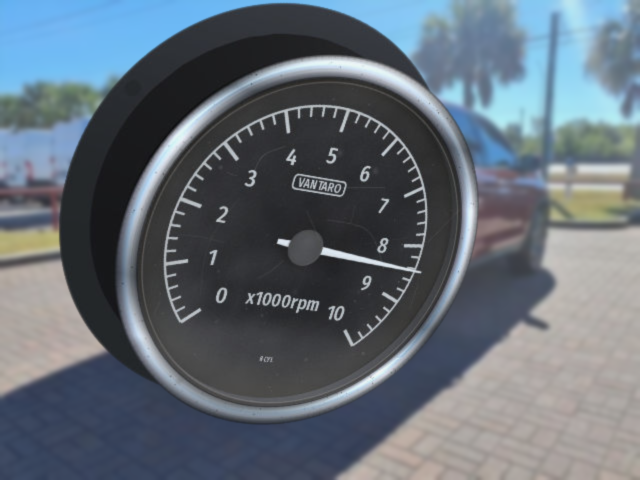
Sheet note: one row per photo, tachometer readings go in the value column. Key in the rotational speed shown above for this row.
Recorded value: 8400 rpm
